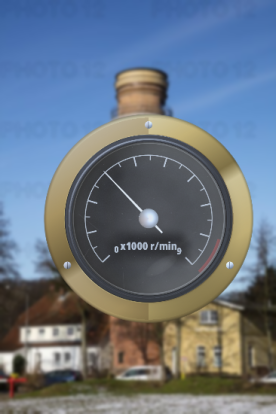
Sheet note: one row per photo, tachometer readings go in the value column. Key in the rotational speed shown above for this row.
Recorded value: 3000 rpm
